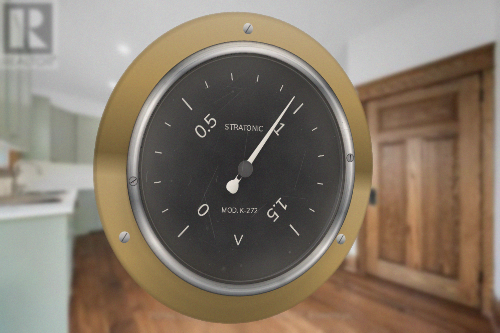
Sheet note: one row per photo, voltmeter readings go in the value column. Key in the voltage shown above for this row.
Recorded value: 0.95 V
